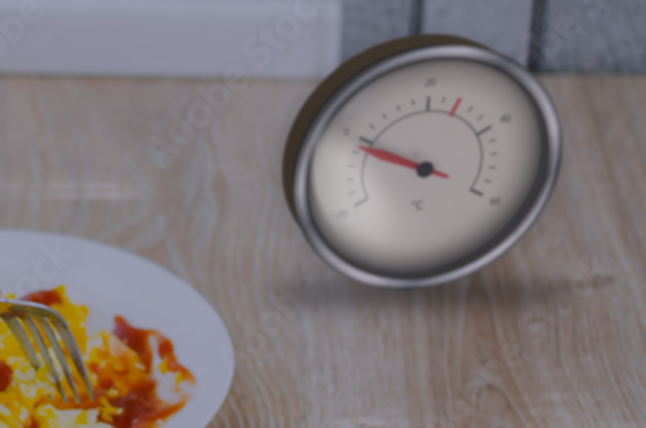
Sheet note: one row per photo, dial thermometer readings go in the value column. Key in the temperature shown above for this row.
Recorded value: -2 °C
